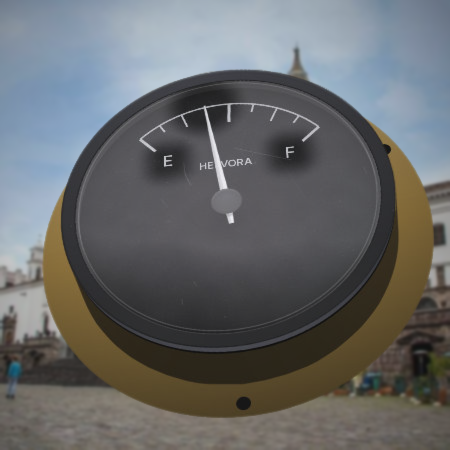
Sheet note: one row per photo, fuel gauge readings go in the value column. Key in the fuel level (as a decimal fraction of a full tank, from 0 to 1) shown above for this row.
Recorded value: 0.375
